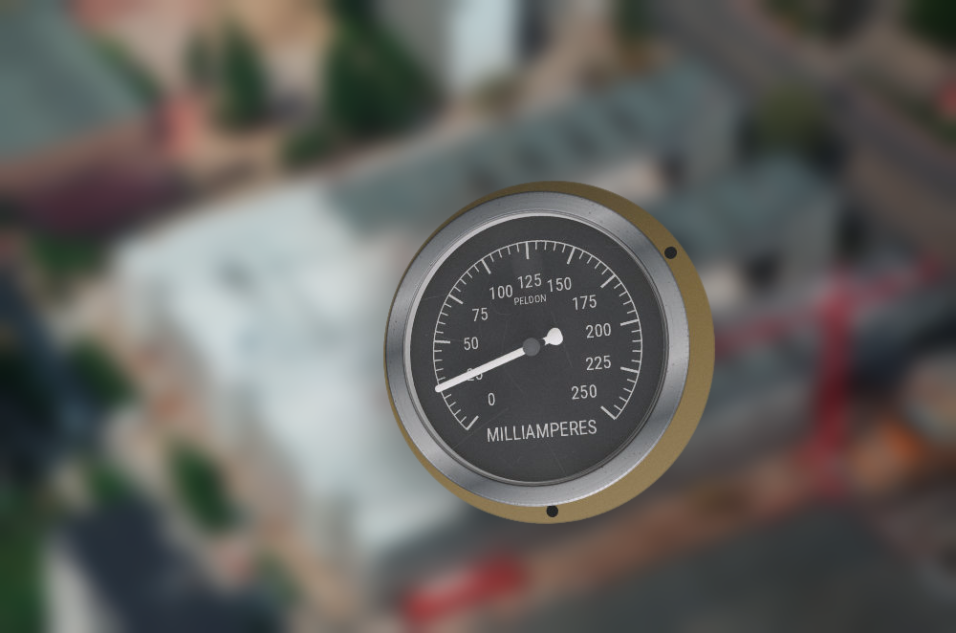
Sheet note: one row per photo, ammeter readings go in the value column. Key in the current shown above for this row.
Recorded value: 25 mA
